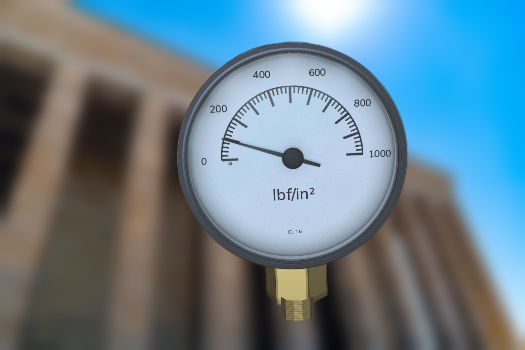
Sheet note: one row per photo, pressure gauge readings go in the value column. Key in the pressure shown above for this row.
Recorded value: 100 psi
